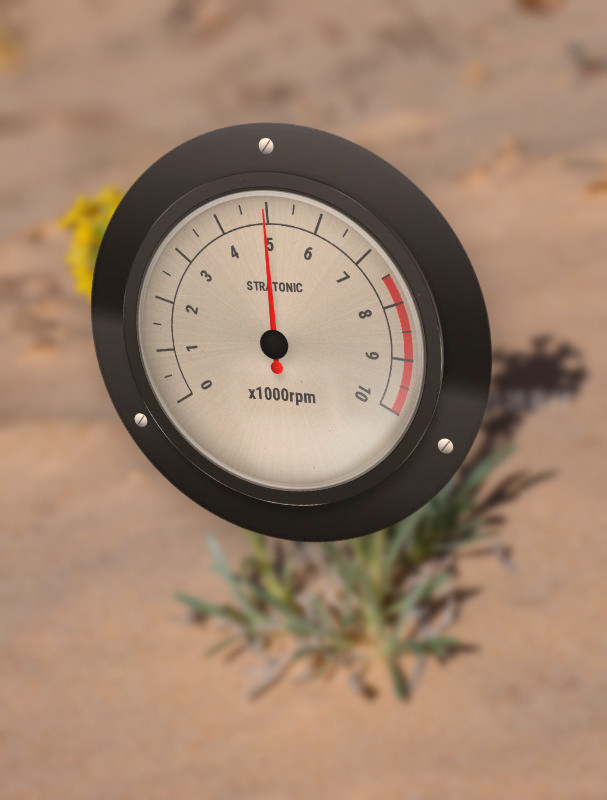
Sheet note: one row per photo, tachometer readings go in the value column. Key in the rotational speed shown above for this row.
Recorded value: 5000 rpm
